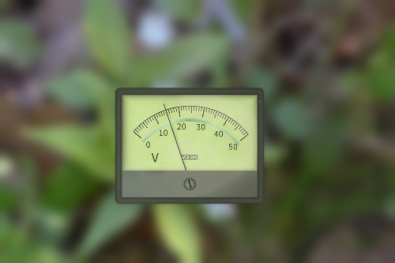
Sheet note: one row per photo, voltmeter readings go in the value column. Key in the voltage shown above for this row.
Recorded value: 15 V
